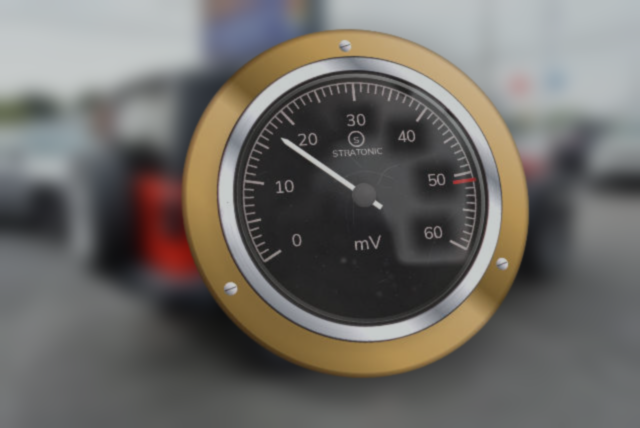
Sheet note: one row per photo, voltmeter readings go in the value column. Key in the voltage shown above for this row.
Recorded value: 17 mV
